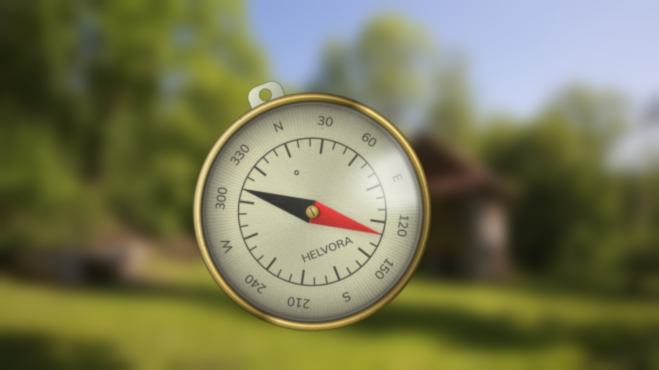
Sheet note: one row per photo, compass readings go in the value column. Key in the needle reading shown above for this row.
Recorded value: 130 °
